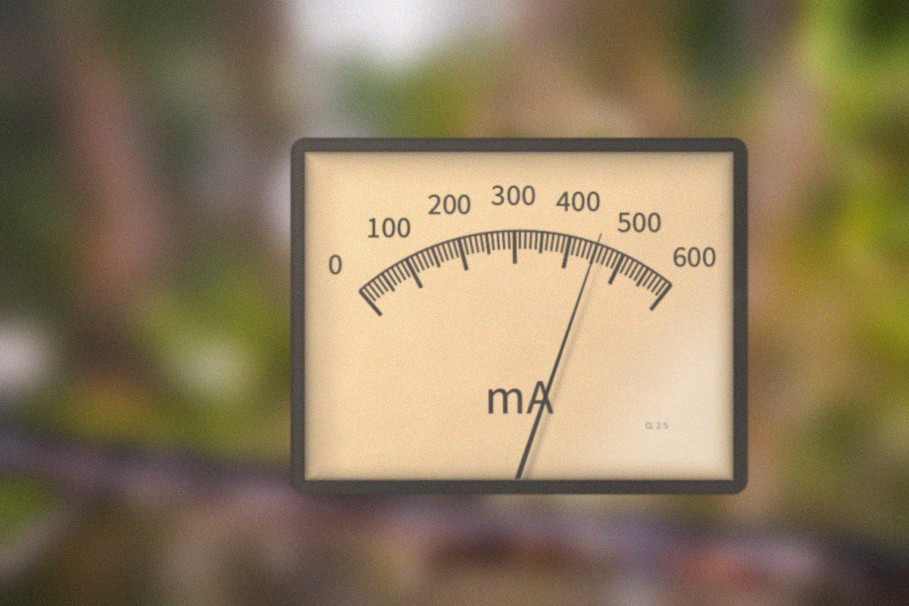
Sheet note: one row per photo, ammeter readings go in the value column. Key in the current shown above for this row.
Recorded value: 450 mA
